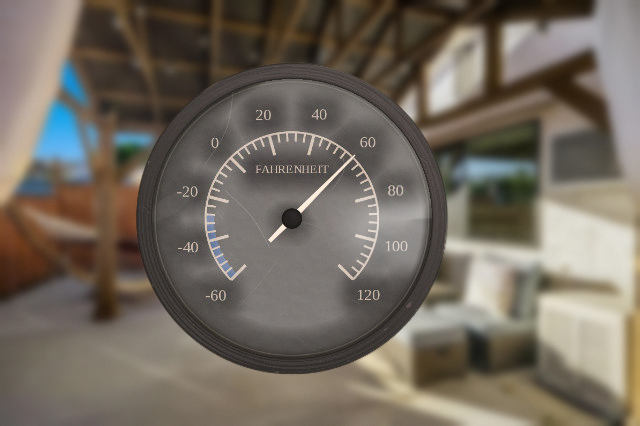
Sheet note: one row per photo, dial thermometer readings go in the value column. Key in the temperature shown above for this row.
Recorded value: 60 °F
